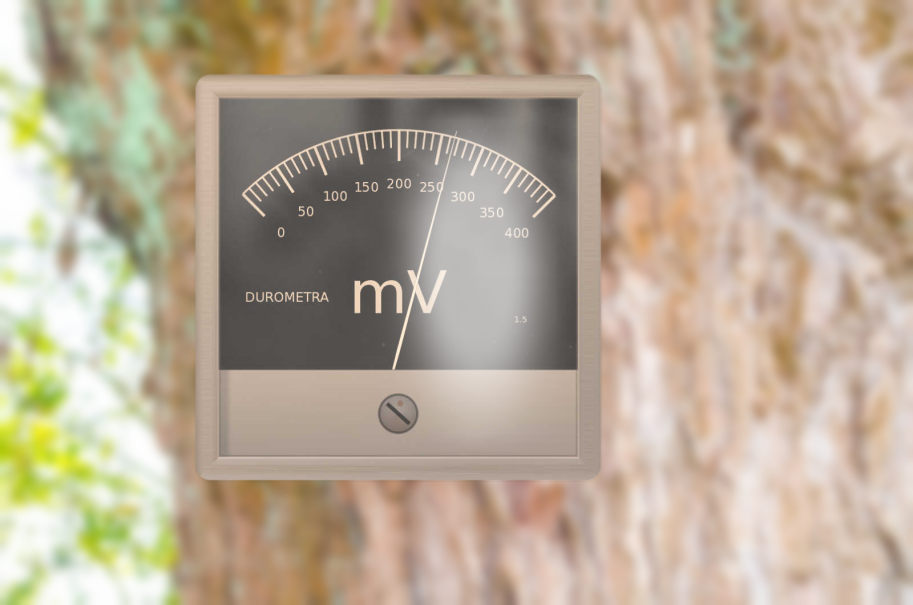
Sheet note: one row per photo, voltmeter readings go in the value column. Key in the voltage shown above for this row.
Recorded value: 265 mV
